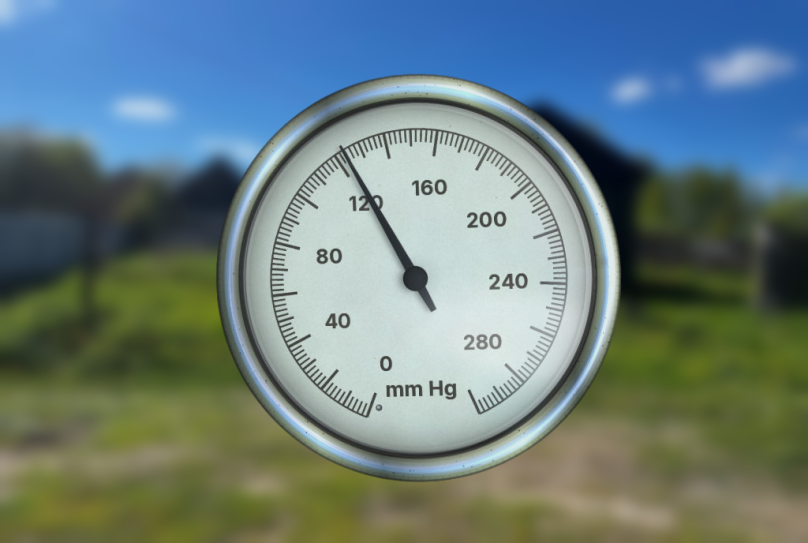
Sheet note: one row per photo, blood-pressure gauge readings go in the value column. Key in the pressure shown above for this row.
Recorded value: 124 mmHg
